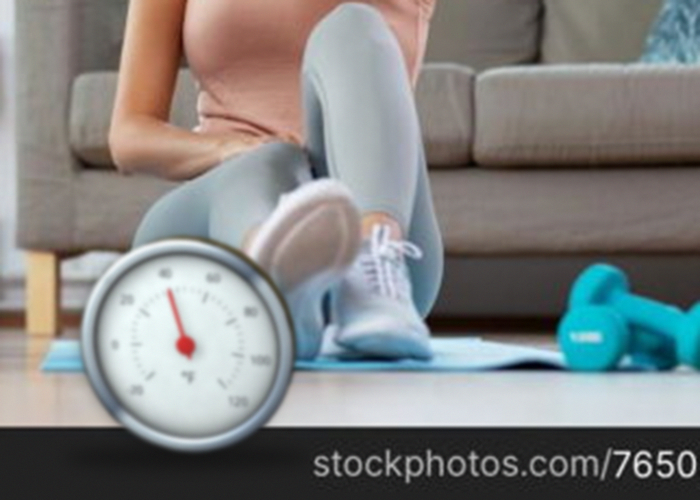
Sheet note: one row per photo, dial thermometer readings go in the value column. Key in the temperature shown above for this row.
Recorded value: 40 °F
